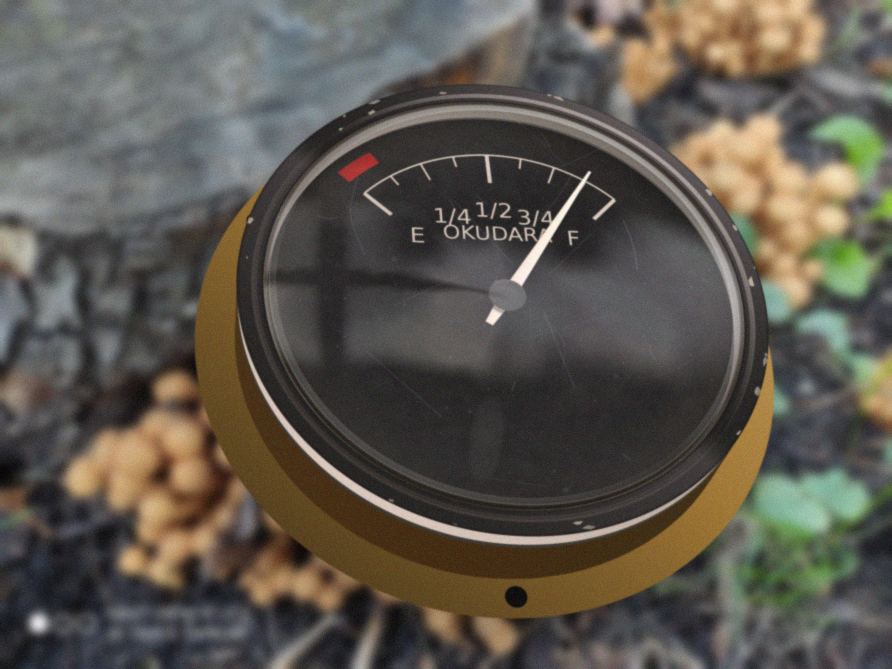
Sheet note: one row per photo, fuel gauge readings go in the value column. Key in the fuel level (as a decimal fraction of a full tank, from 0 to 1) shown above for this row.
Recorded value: 0.875
